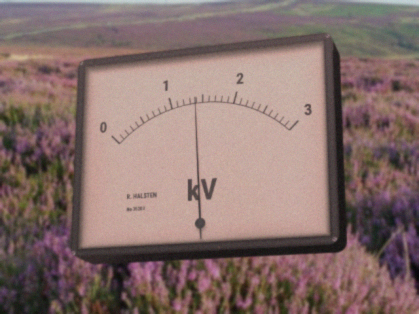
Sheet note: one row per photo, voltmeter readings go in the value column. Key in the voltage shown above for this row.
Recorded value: 1.4 kV
